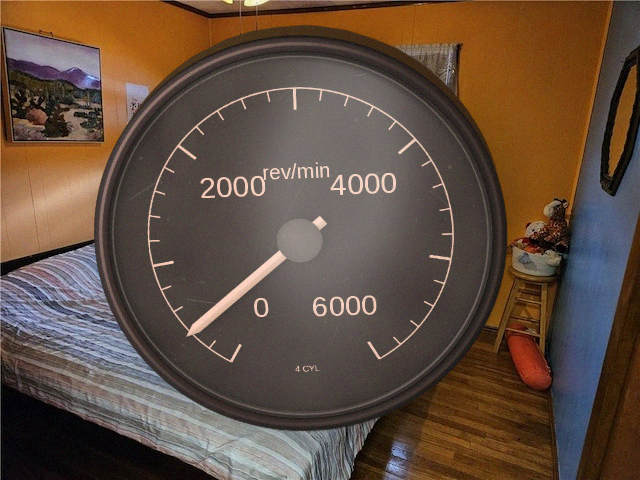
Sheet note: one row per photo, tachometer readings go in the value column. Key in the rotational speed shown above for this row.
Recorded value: 400 rpm
